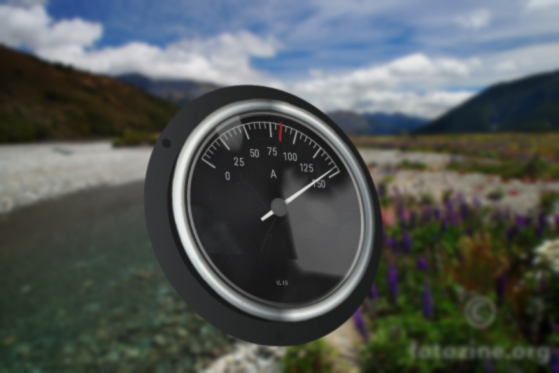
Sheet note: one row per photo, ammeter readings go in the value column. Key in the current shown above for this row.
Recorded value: 145 A
